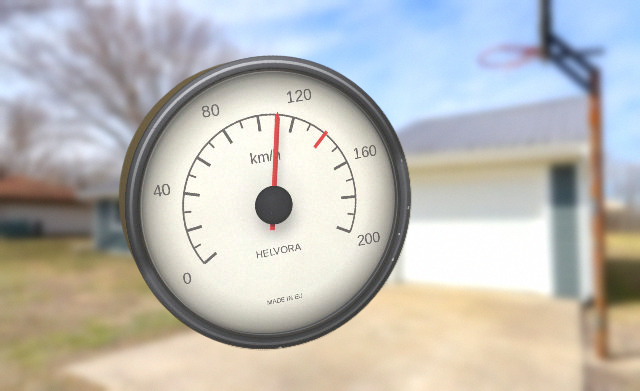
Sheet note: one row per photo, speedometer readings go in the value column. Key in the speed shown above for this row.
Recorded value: 110 km/h
